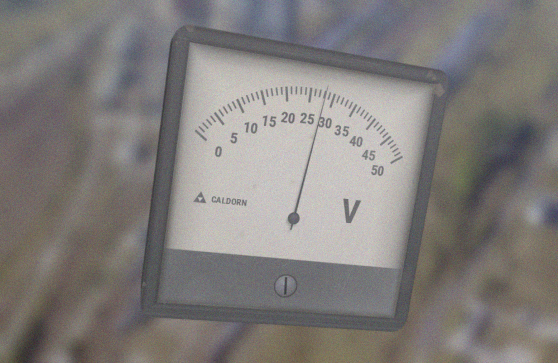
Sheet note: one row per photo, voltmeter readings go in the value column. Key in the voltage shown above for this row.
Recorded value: 28 V
